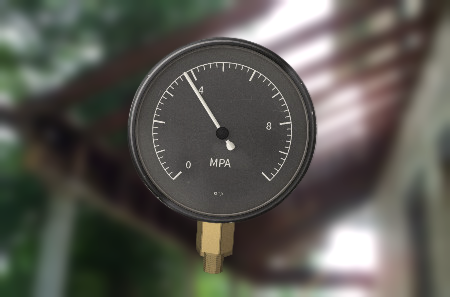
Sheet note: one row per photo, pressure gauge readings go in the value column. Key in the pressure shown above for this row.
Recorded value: 3.8 MPa
